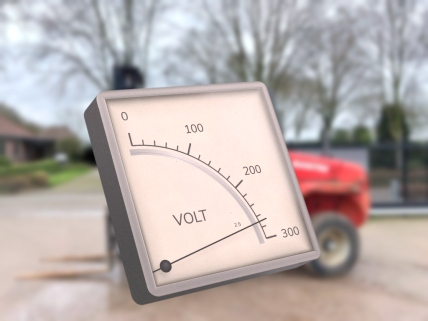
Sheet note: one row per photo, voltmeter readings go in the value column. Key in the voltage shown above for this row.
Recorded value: 270 V
